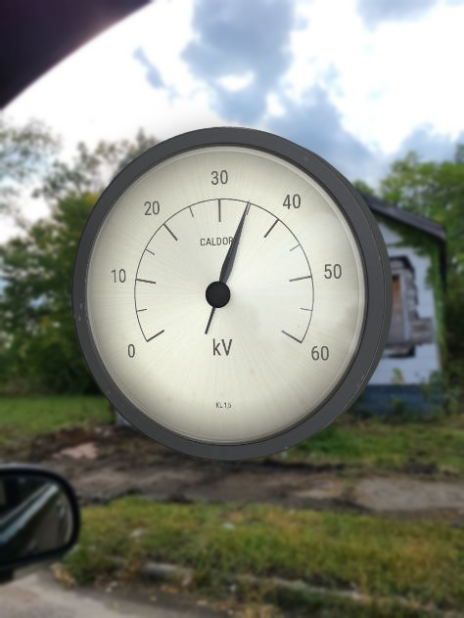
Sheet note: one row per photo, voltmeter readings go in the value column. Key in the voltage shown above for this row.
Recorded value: 35 kV
